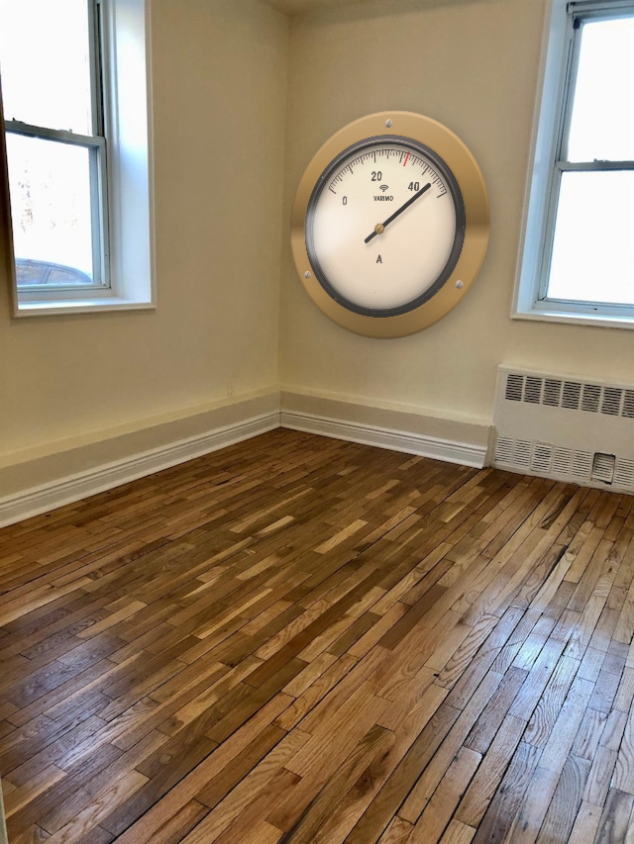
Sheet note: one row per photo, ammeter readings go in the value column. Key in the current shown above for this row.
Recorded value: 45 A
